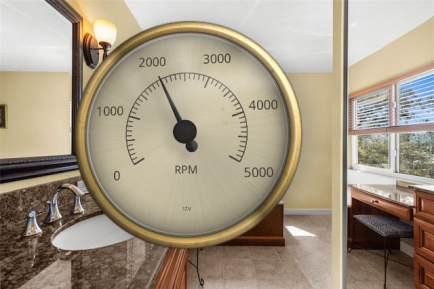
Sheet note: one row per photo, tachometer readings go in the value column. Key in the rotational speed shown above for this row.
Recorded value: 2000 rpm
